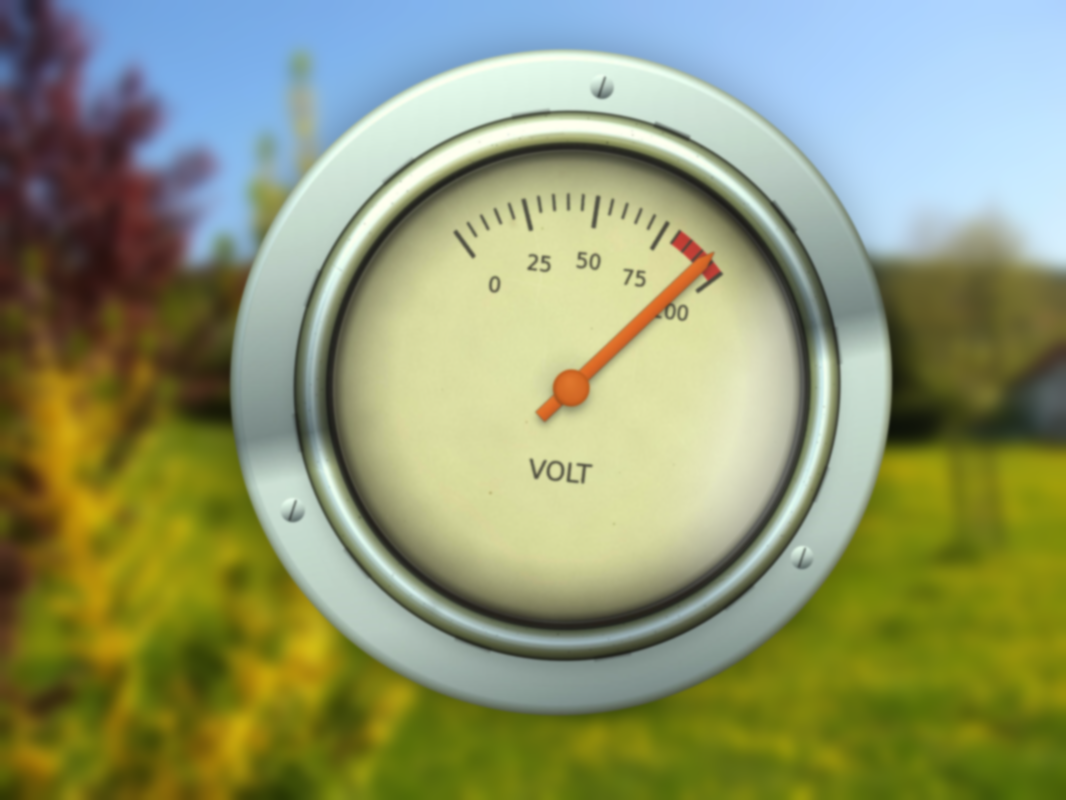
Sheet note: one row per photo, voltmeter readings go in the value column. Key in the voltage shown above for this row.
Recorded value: 92.5 V
